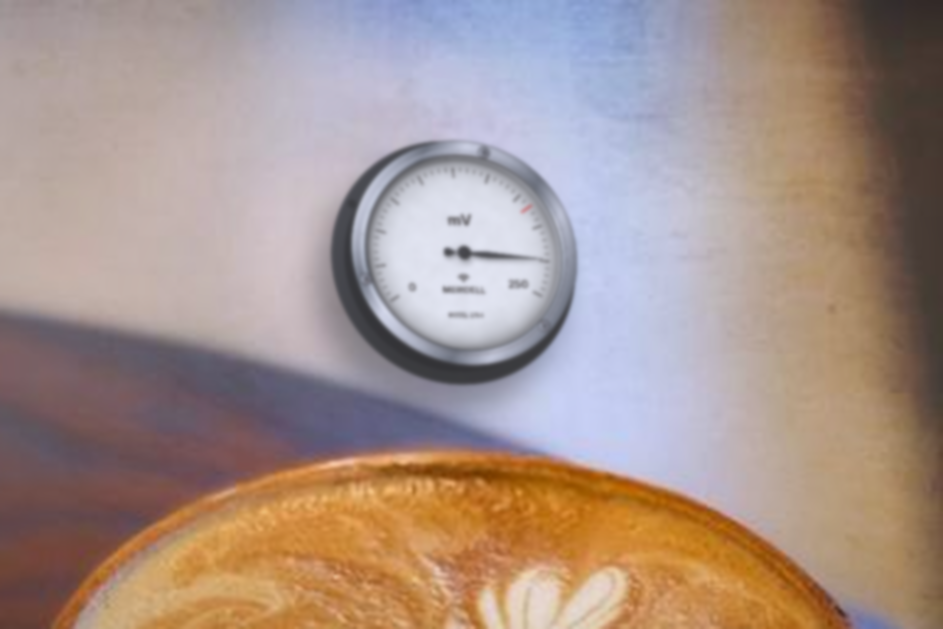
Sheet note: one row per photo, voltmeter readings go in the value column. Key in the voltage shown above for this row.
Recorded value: 225 mV
